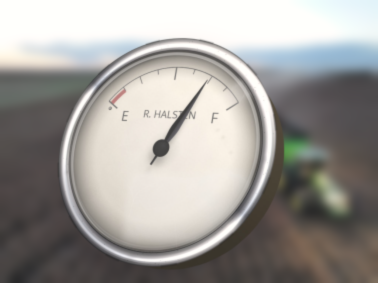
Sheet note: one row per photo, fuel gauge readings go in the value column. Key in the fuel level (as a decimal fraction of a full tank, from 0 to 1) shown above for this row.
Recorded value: 0.75
